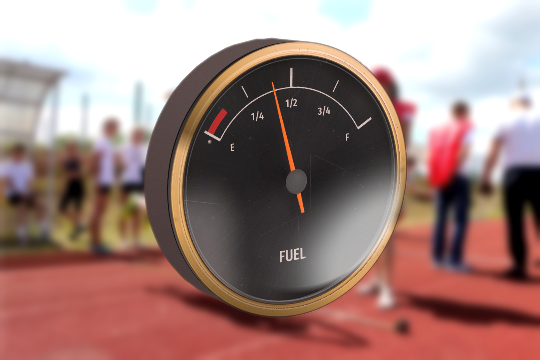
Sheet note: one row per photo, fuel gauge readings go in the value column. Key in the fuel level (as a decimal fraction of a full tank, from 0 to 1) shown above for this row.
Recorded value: 0.375
